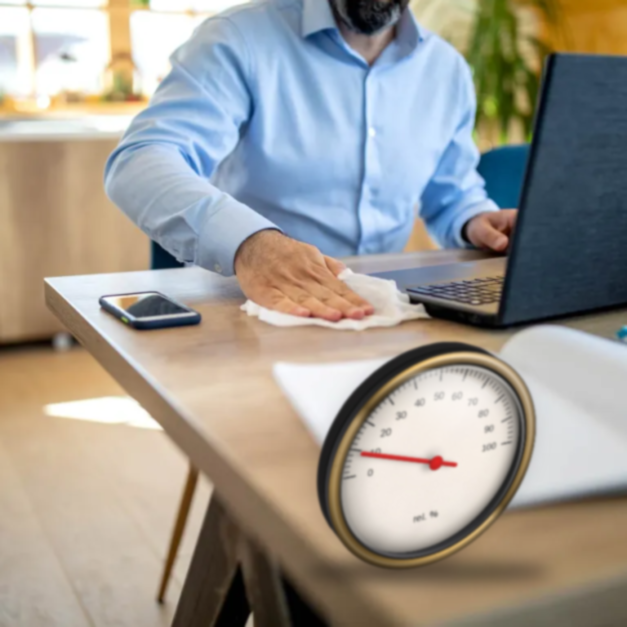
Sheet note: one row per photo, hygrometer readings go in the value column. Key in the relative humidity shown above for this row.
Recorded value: 10 %
